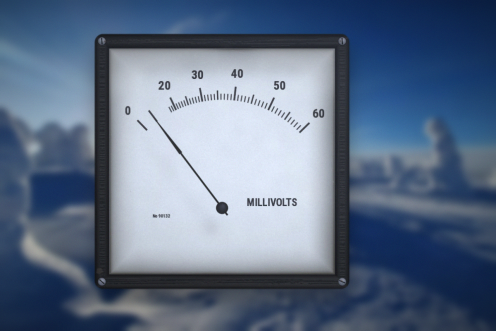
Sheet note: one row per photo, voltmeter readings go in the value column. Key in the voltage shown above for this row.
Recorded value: 10 mV
